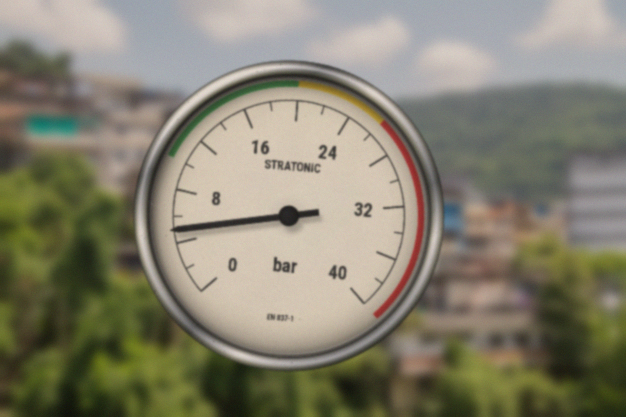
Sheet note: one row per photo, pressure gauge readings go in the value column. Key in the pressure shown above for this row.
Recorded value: 5 bar
